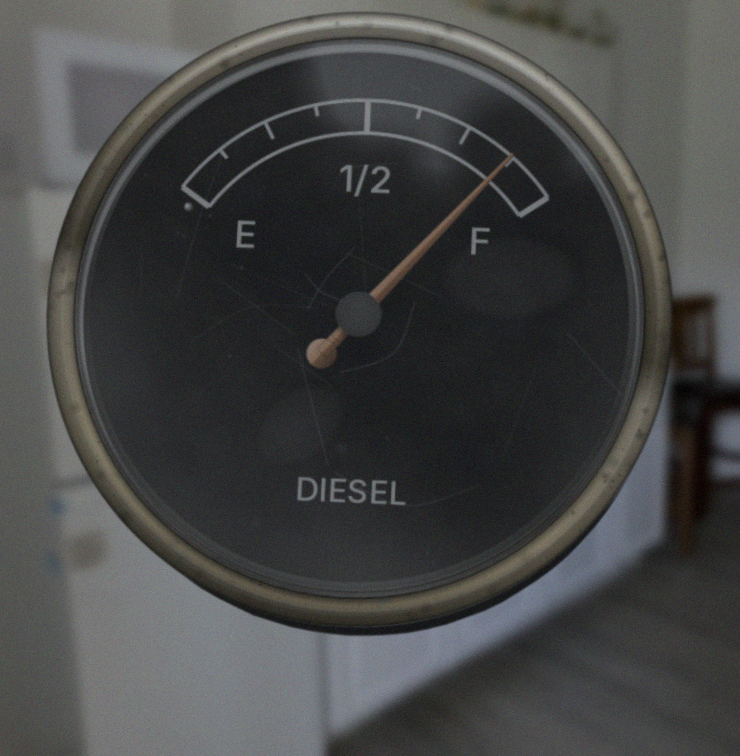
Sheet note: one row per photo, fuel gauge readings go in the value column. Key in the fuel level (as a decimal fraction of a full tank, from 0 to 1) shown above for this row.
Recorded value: 0.875
